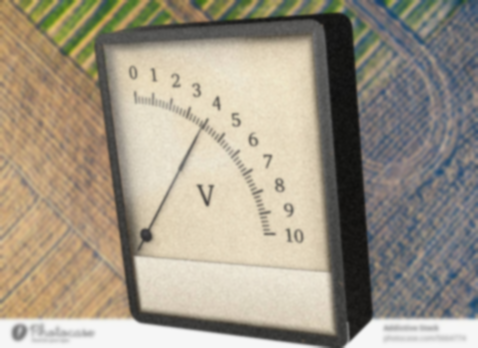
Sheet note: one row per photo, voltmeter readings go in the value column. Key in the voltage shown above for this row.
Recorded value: 4 V
